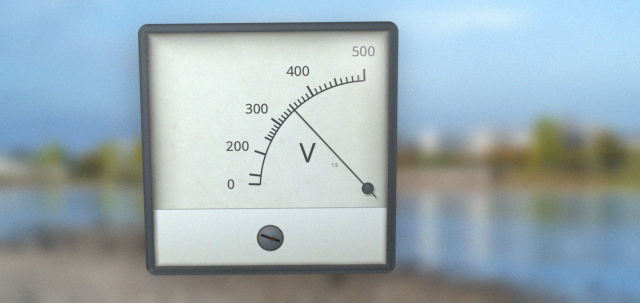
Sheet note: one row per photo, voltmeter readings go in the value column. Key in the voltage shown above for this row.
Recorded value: 350 V
